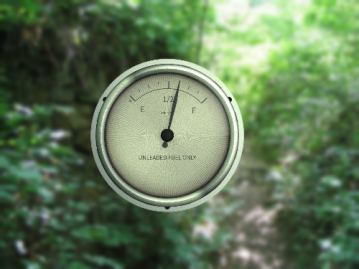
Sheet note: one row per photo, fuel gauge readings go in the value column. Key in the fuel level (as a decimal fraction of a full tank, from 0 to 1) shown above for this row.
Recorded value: 0.625
